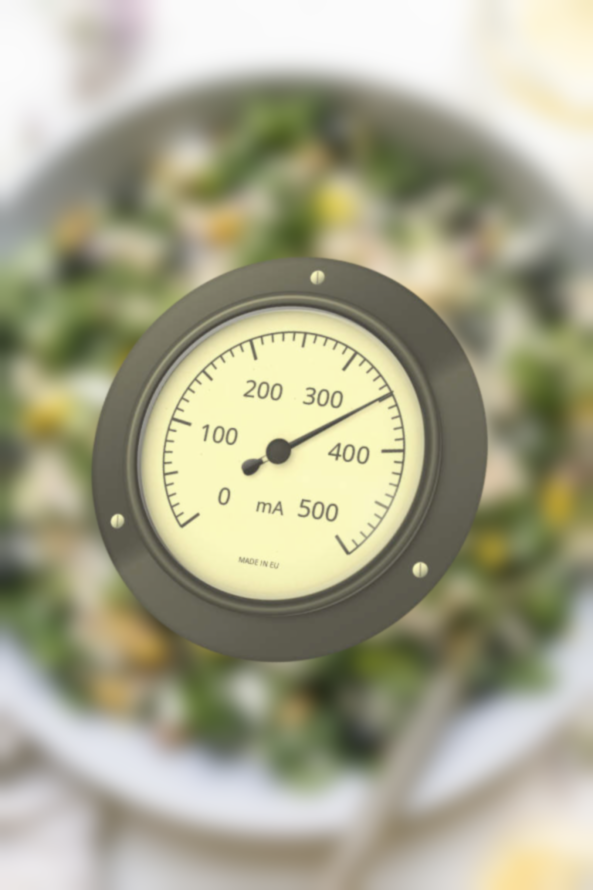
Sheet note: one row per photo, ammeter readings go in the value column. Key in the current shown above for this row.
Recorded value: 350 mA
